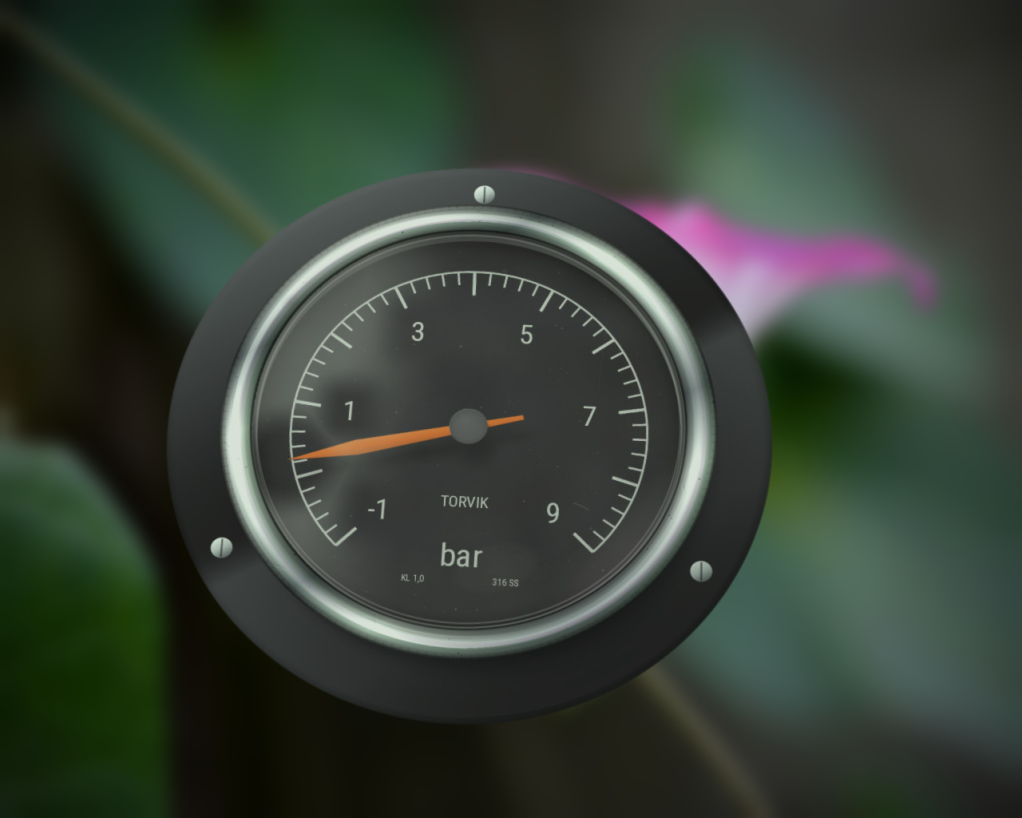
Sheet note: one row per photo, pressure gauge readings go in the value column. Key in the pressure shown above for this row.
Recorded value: 0.2 bar
